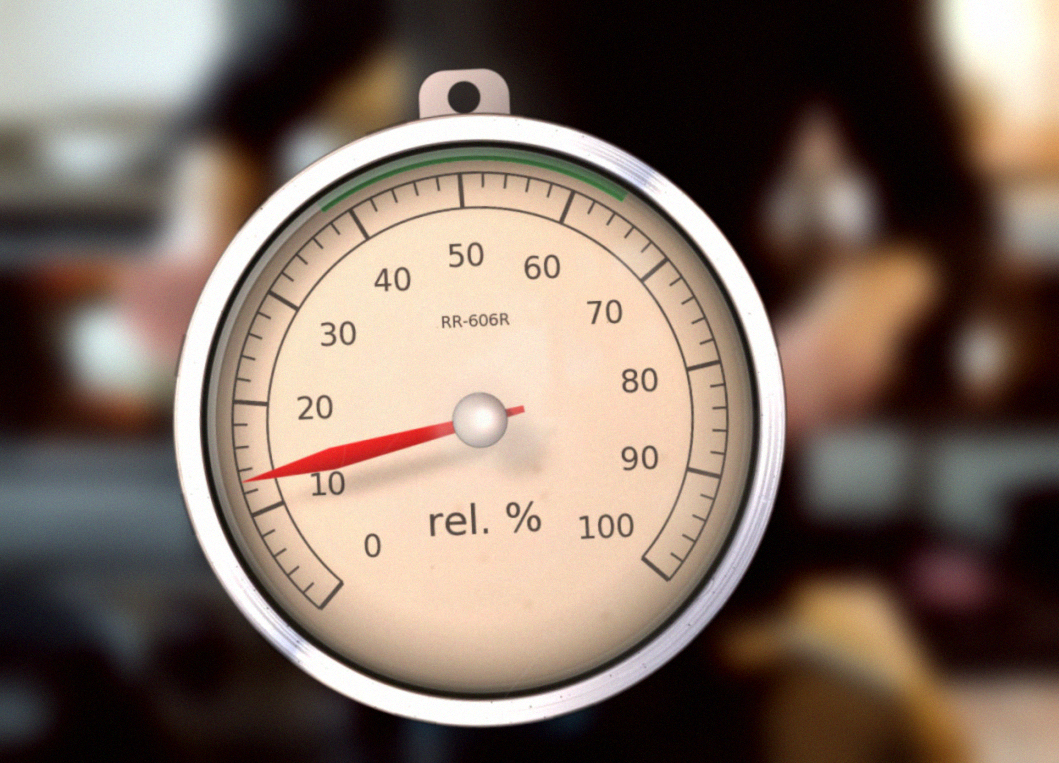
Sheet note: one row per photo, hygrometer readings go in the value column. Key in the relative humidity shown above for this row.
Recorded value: 13 %
